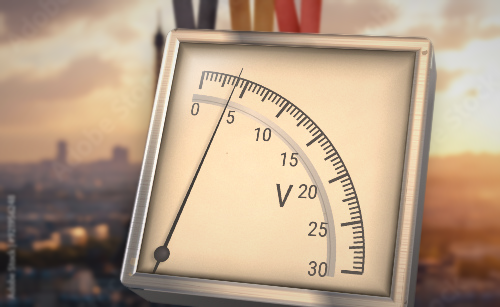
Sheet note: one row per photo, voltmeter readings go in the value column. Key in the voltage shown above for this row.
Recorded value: 4 V
